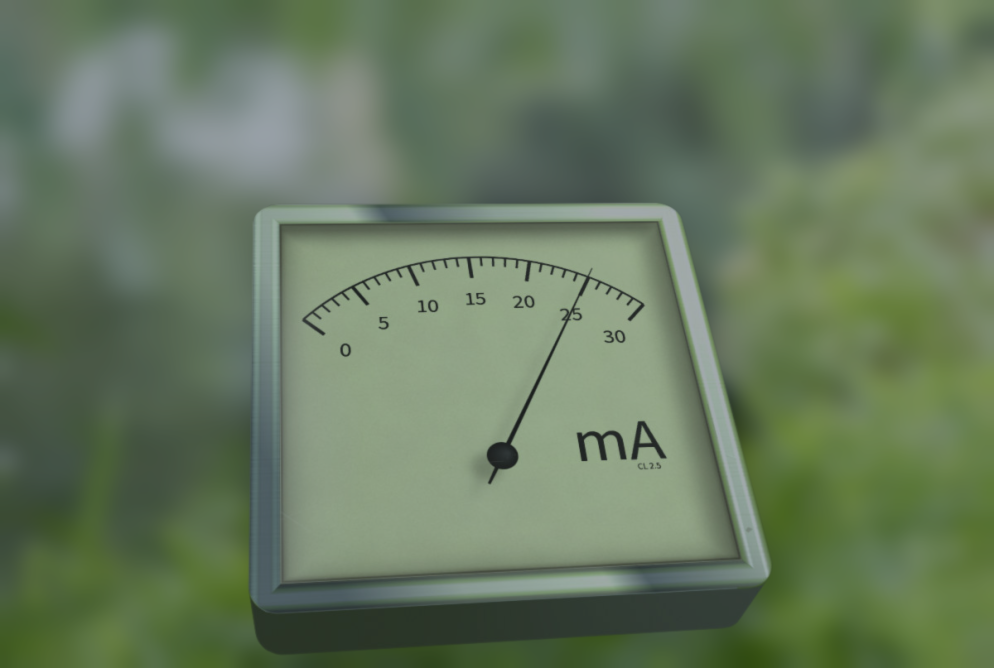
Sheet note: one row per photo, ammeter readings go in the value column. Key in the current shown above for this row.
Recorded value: 25 mA
